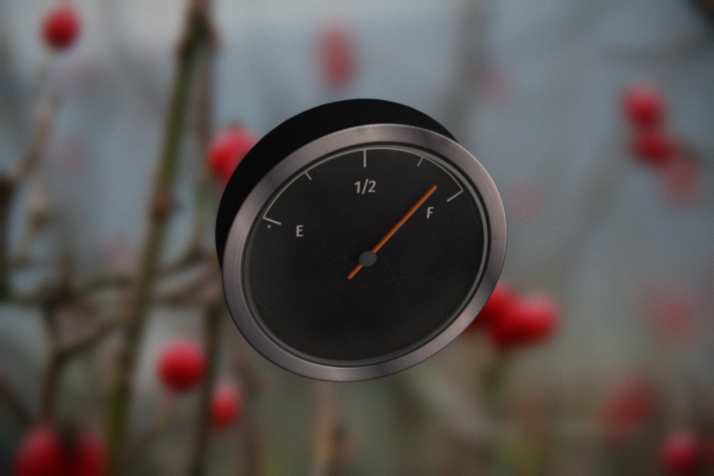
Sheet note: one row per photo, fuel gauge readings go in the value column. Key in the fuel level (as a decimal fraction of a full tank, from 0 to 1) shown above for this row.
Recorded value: 0.875
